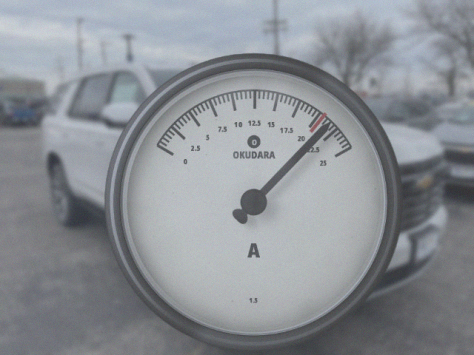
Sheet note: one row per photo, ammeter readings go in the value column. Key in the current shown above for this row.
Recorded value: 21.5 A
